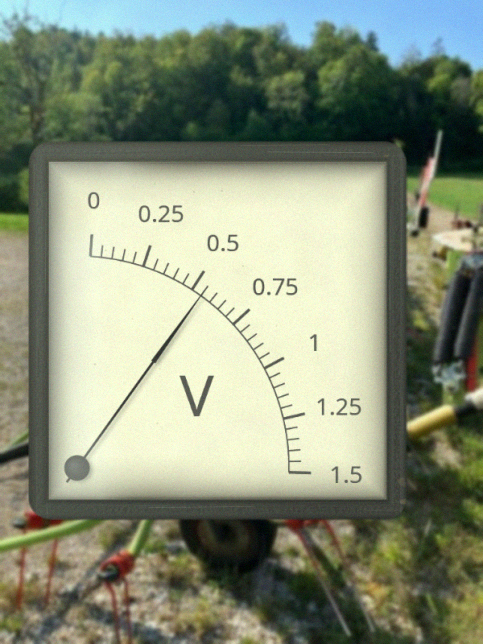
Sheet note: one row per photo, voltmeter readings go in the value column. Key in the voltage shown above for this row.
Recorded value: 0.55 V
